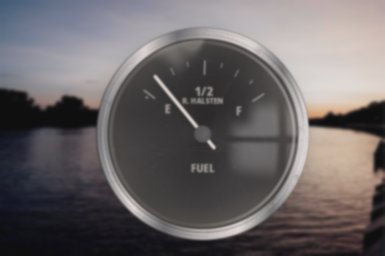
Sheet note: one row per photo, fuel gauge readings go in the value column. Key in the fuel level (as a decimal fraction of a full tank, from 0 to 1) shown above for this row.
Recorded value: 0.125
